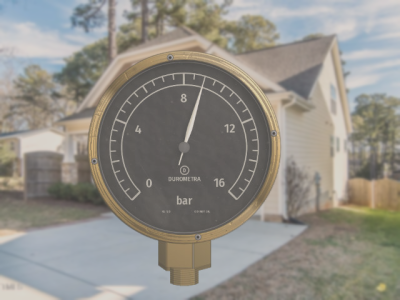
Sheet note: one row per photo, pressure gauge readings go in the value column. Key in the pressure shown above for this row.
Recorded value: 9 bar
